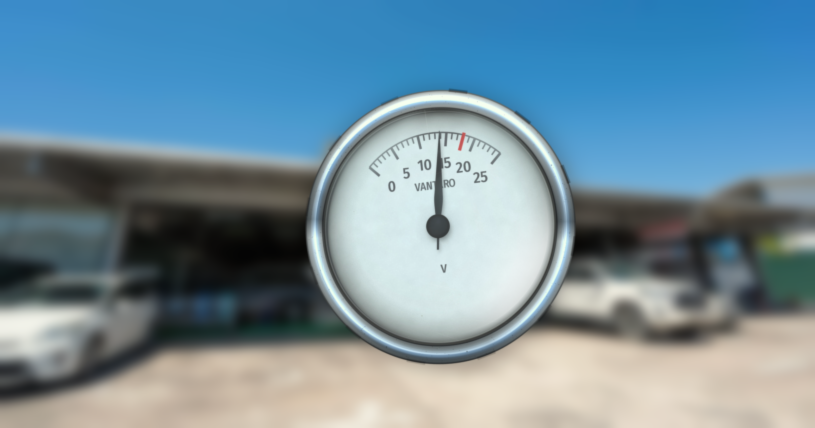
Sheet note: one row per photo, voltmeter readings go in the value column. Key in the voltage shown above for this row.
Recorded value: 14 V
